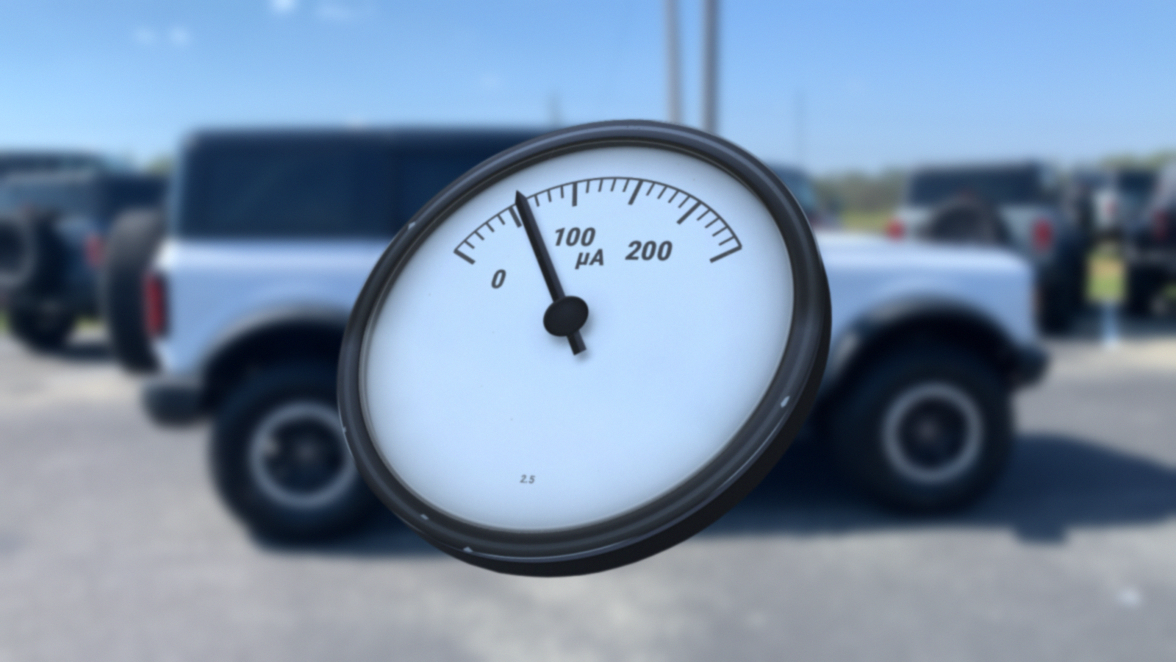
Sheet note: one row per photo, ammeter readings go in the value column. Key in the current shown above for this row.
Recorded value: 60 µA
